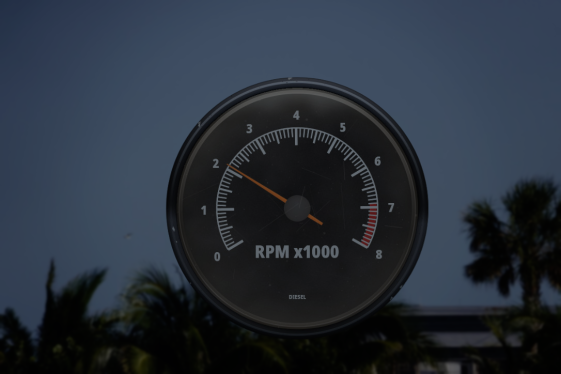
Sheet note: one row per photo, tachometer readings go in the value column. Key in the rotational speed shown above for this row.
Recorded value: 2100 rpm
